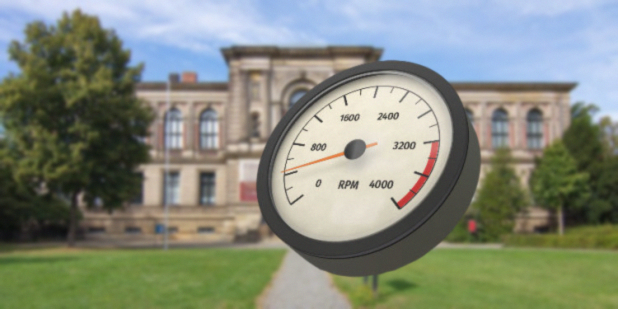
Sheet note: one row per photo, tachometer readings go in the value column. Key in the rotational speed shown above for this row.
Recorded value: 400 rpm
